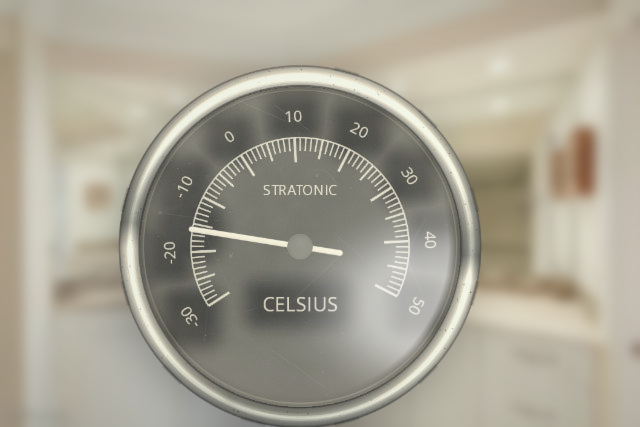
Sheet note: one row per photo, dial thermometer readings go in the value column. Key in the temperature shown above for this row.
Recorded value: -16 °C
